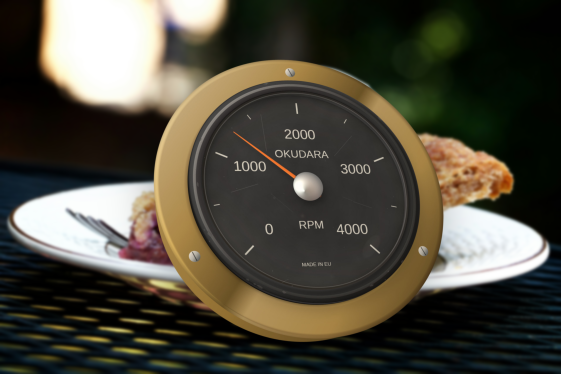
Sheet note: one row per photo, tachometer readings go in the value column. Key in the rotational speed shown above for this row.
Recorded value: 1250 rpm
